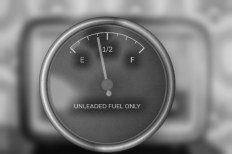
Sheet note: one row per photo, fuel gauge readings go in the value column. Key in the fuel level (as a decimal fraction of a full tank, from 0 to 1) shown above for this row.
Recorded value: 0.375
